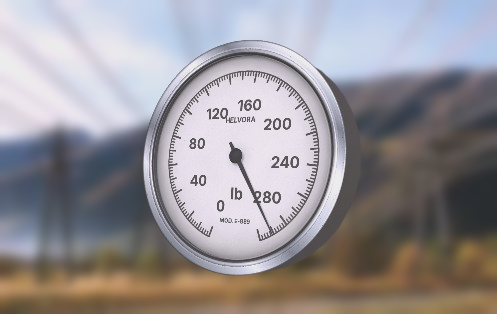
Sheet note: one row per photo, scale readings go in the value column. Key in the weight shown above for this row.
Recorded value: 290 lb
